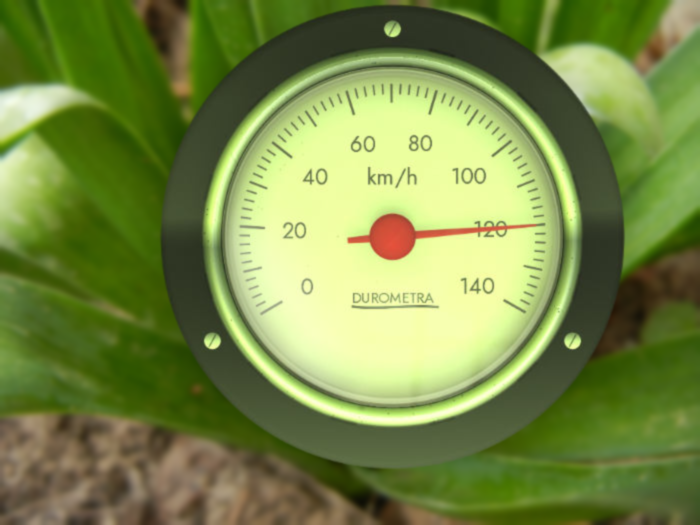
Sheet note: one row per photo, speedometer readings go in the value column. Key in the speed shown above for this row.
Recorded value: 120 km/h
